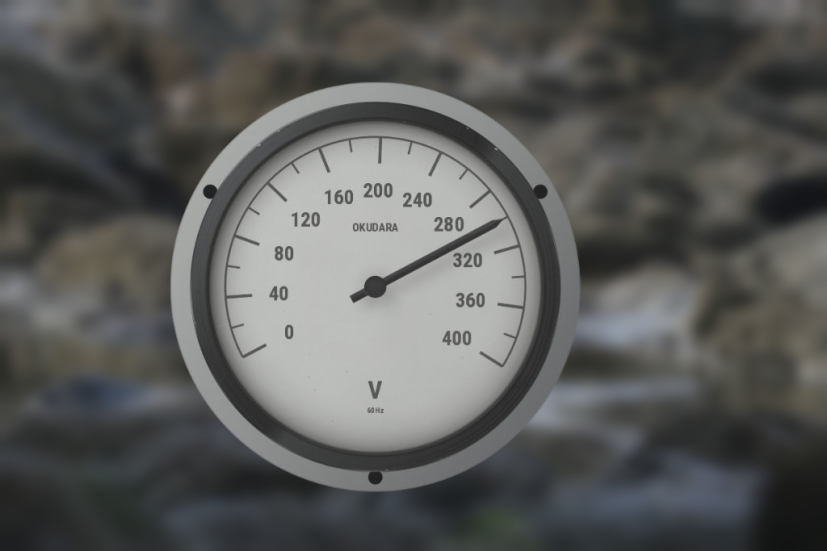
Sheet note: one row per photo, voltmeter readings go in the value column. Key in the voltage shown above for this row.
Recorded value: 300 V
